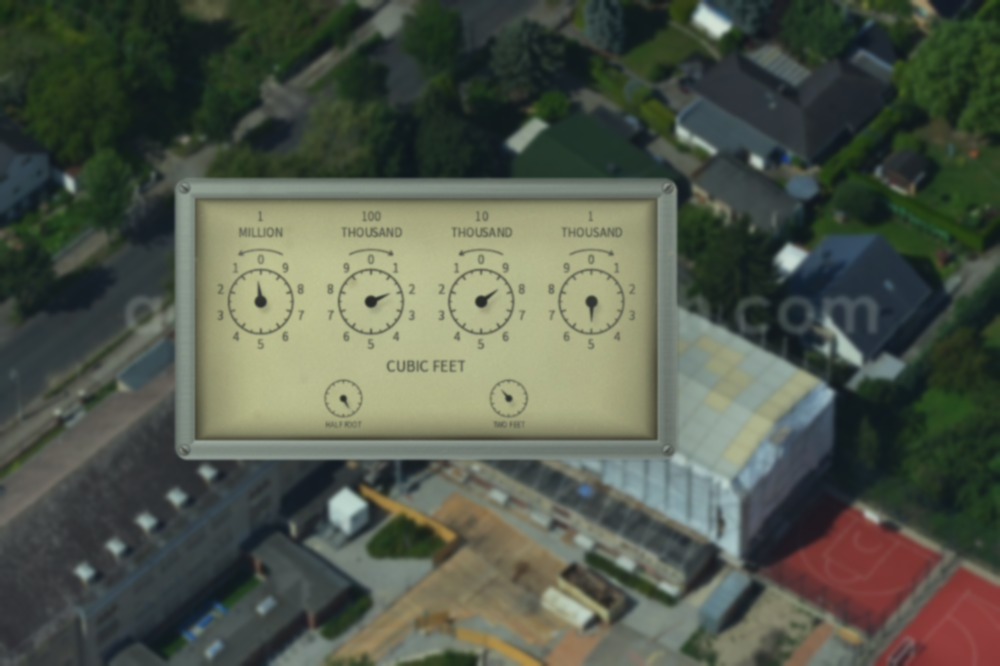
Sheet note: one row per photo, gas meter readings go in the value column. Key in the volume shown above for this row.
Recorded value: 18500 ft³
